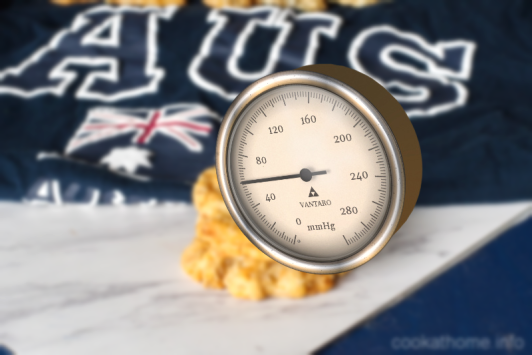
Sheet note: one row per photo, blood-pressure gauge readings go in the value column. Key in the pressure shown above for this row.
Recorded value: 60 mmHg
